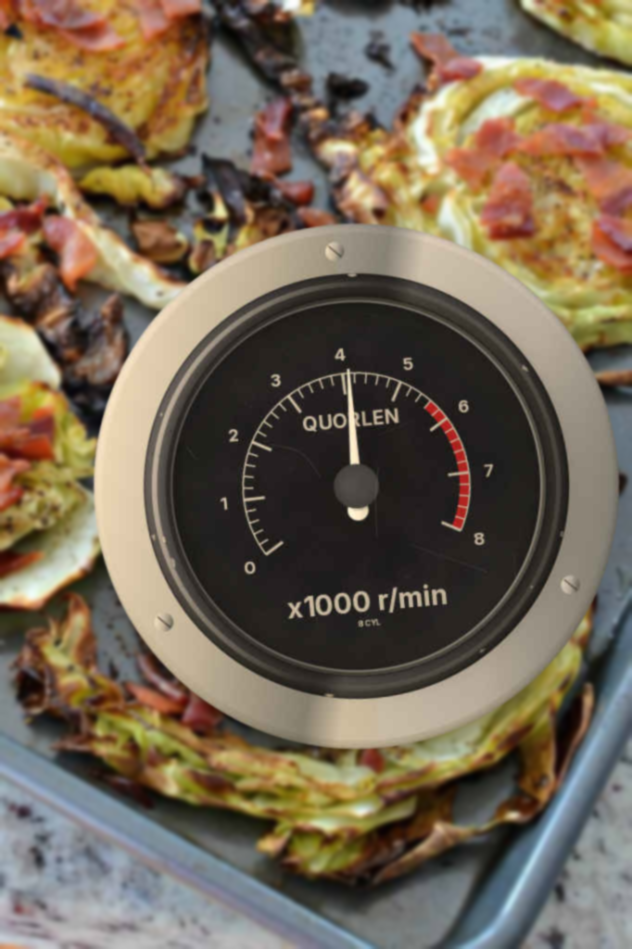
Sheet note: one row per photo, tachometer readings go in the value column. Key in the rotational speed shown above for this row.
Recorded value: 4100 rpm
